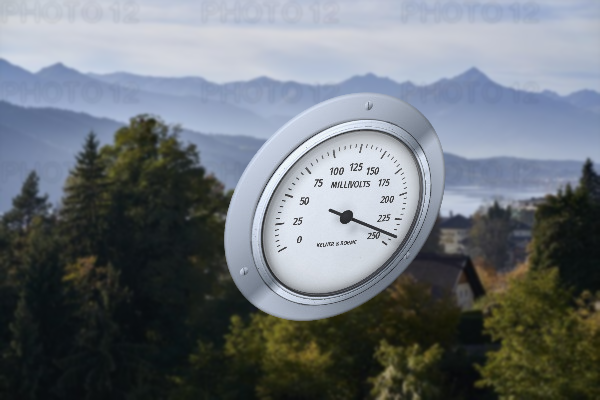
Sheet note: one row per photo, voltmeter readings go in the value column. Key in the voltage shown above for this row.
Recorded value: 240 mV
